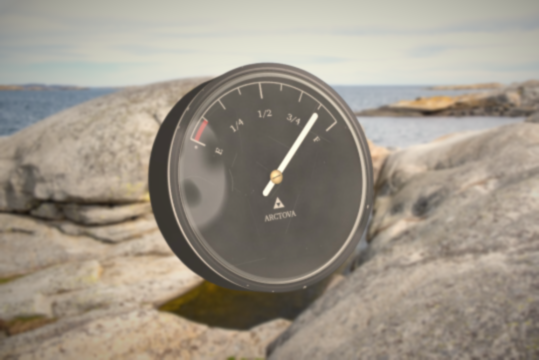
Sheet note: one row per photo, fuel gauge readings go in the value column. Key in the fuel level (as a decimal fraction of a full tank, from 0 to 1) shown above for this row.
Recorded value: 0.875
